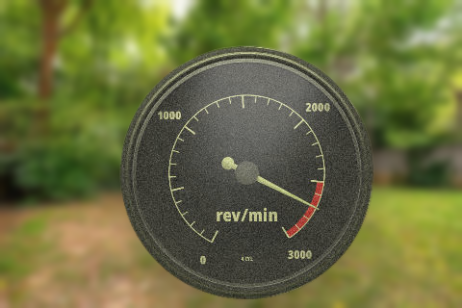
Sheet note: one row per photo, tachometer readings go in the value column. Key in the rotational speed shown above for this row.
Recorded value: 2700 rpm
